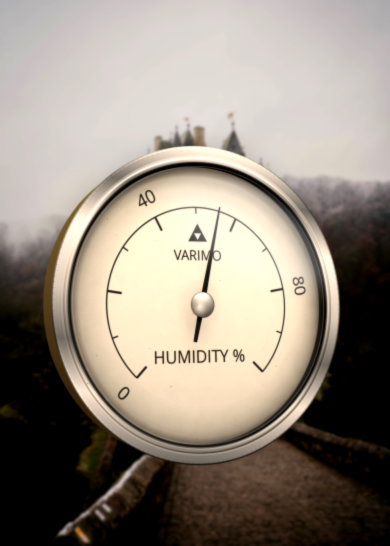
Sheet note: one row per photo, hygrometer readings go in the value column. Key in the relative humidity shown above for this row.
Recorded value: 55 %
